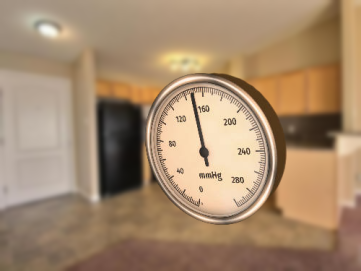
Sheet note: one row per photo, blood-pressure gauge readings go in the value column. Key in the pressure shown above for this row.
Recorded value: 150 mmHg
